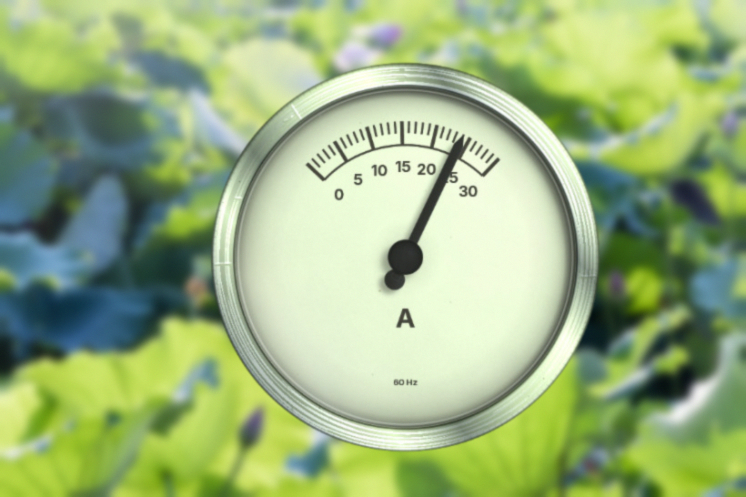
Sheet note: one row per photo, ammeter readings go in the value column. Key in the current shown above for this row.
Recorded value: 24 A
